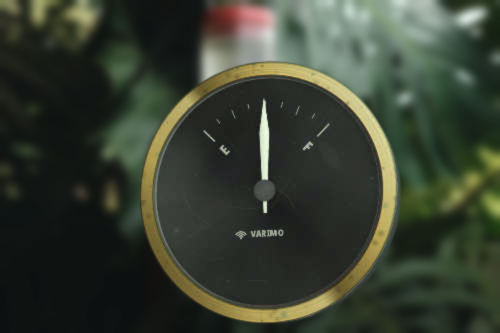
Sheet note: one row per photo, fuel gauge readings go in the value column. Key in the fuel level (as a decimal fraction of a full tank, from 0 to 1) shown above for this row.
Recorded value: 0.5
